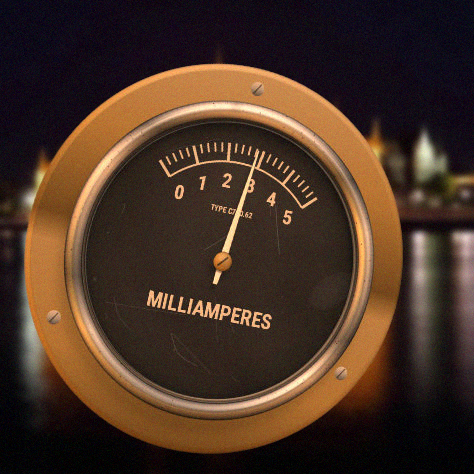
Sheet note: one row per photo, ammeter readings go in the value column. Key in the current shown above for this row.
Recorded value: 2.8 mA
